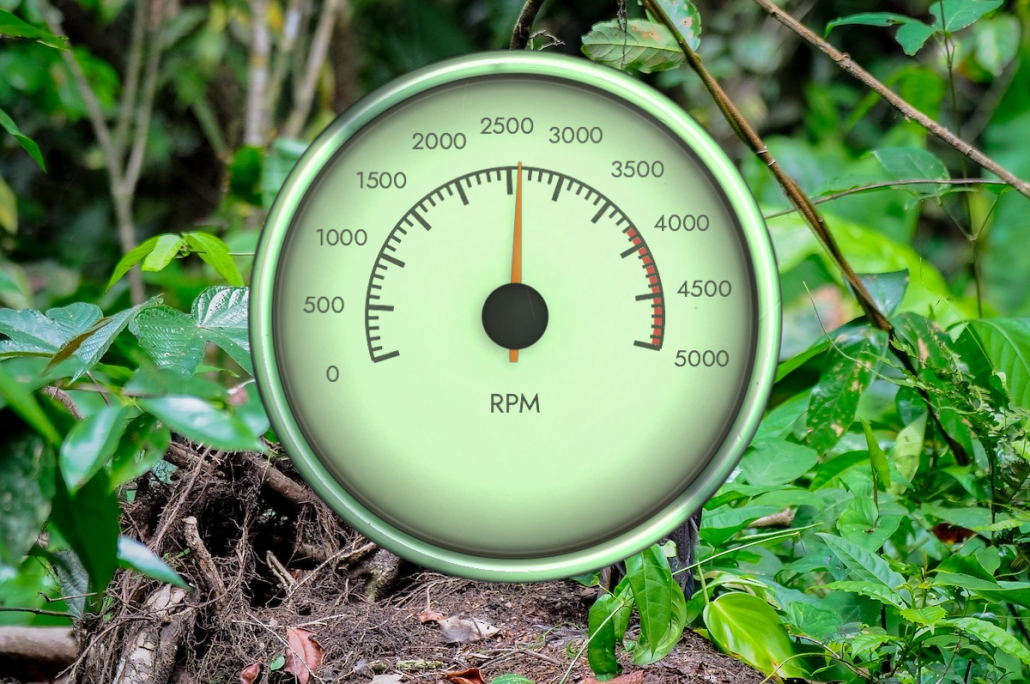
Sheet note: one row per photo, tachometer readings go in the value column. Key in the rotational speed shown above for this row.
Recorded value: 2600 rpm
